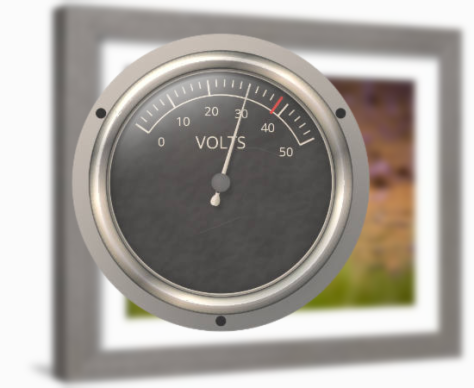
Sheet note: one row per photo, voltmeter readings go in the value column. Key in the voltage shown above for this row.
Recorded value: 30 V
